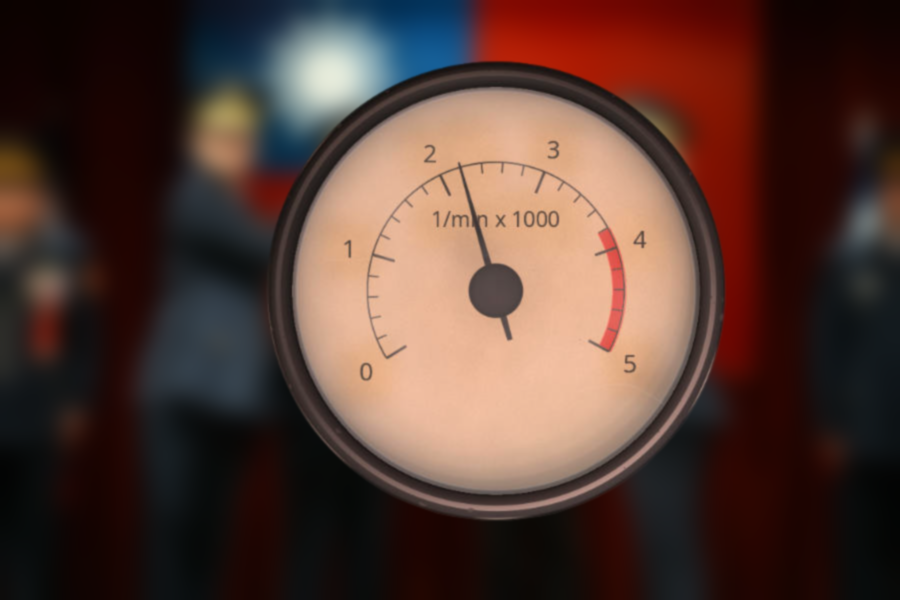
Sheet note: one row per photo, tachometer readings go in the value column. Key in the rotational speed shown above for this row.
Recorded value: 2200 rpm
